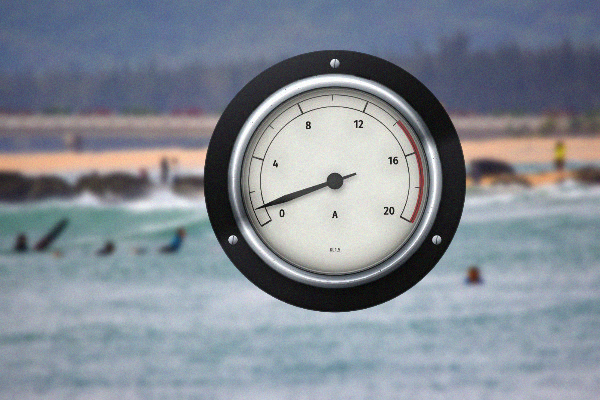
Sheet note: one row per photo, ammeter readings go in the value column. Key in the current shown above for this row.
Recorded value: 1 A
